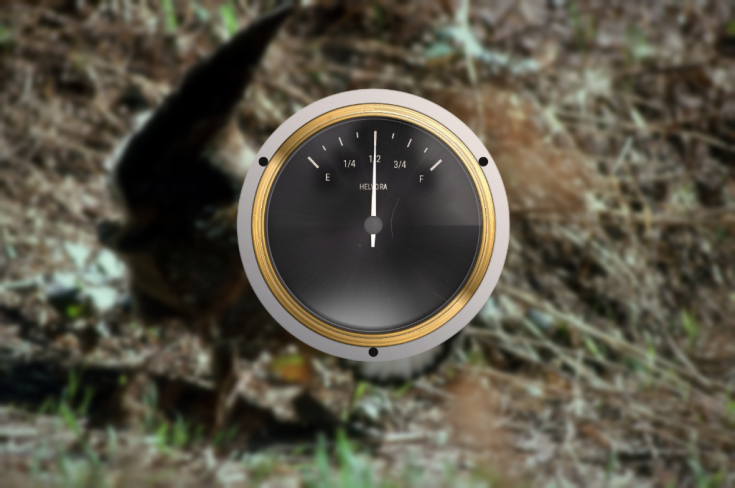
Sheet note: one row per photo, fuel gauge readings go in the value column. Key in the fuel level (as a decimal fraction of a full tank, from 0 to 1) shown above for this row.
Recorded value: 0.5
